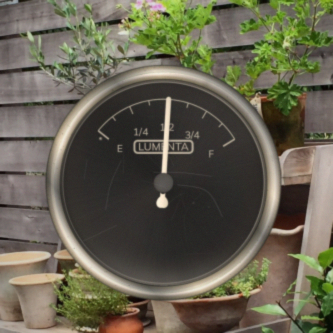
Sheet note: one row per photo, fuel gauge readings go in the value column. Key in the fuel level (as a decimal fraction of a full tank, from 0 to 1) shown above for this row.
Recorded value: 0.5
